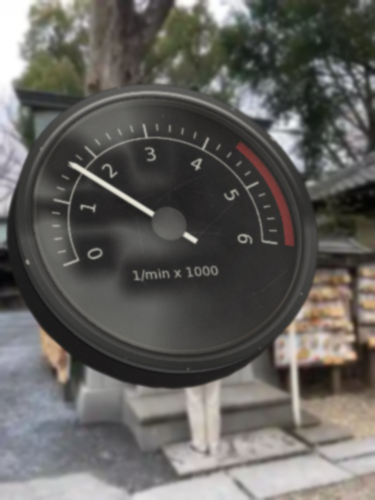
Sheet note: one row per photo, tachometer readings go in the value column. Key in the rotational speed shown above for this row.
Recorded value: 1600 rpm
